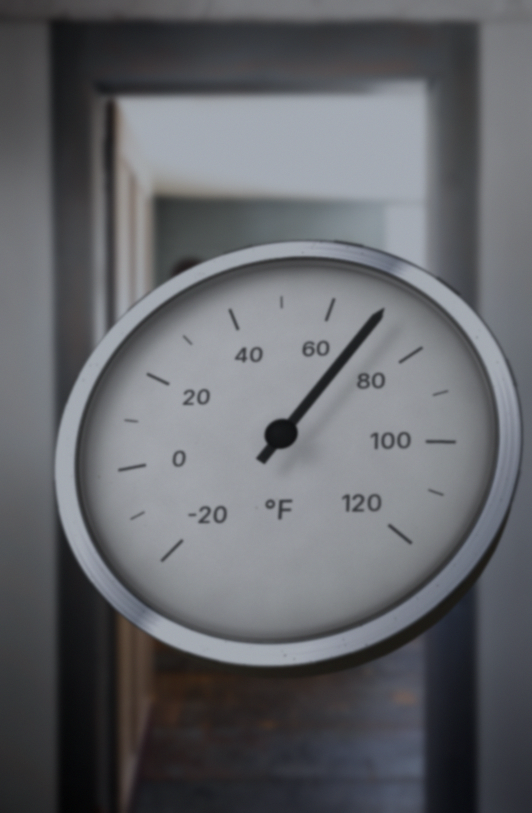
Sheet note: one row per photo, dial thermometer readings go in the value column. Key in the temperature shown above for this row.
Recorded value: 70 °F
